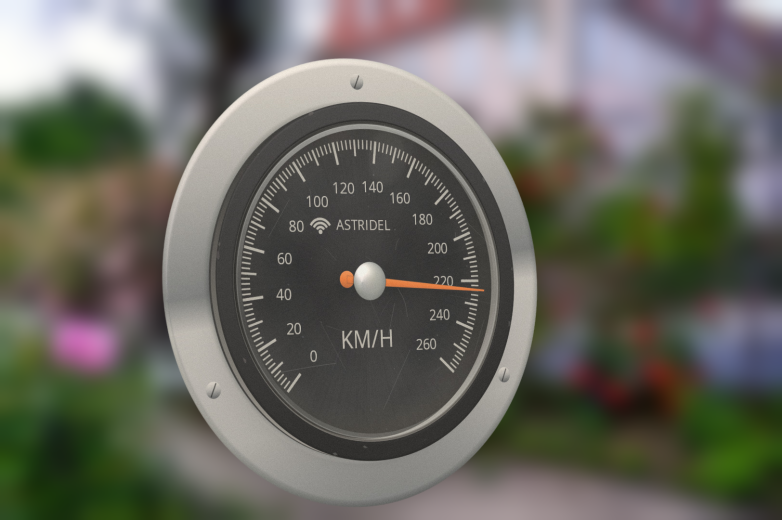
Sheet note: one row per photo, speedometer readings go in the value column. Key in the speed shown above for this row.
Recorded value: 224 km/h
